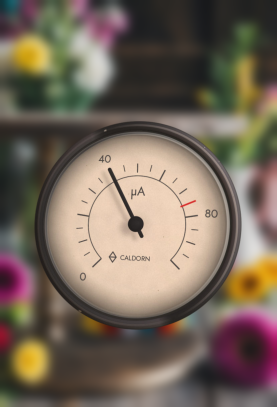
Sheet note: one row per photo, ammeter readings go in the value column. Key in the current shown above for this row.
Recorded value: 40 µA
